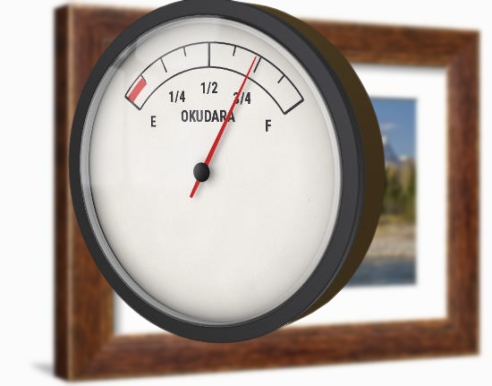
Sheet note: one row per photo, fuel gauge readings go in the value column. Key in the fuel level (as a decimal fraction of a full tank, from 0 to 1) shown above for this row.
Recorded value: 0.75
